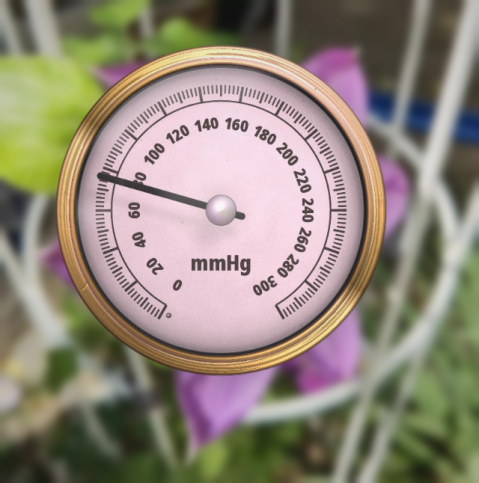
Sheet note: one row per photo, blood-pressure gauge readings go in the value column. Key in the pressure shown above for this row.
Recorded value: 76 mmHg
